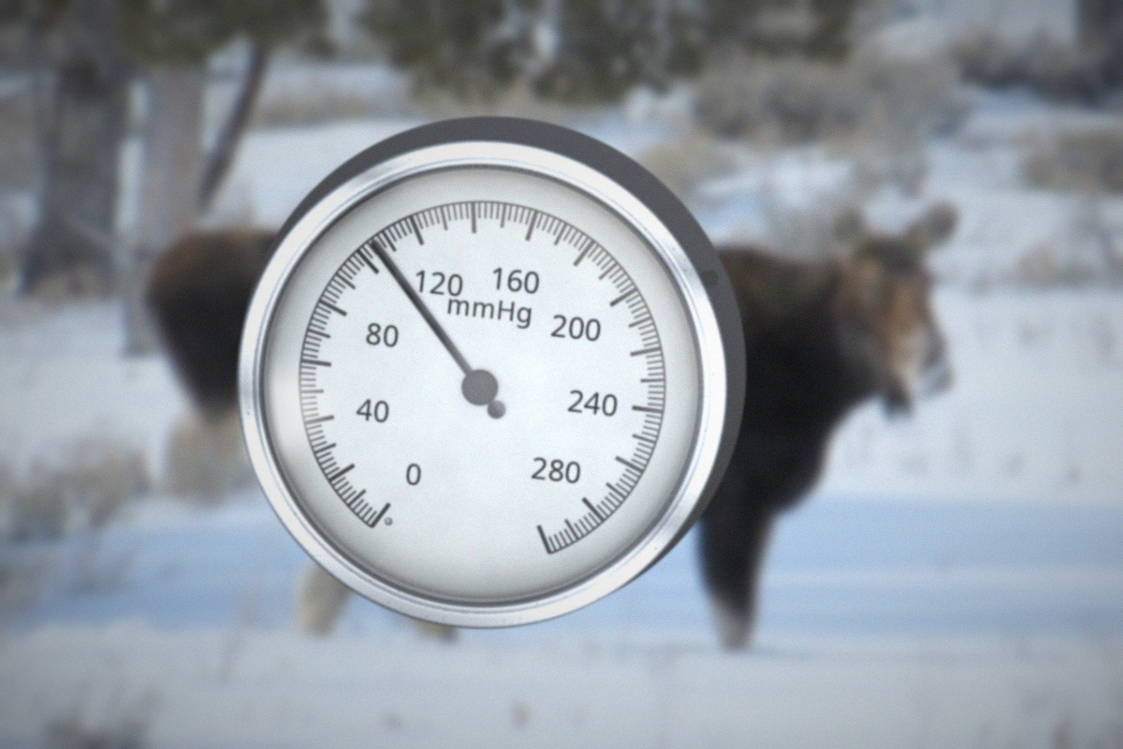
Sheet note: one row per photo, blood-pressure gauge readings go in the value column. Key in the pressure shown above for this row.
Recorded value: 106 mmHg
